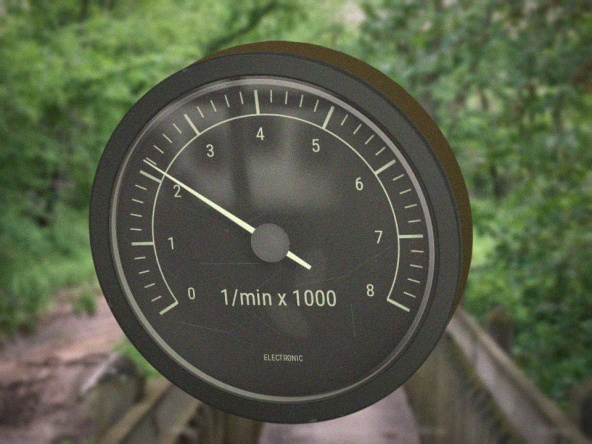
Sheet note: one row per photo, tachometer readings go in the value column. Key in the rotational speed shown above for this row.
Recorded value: 2200 rpm
